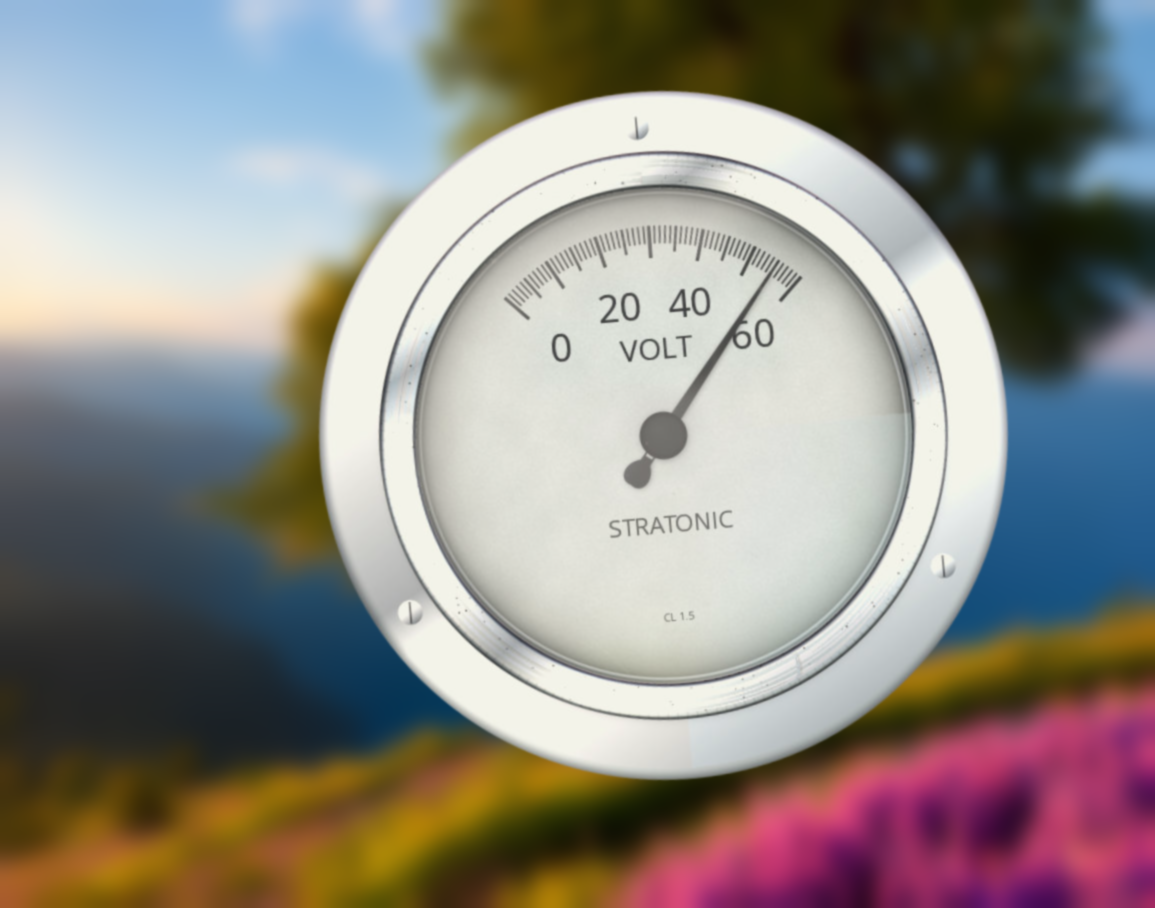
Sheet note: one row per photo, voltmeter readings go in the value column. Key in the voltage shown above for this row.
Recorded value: 55 V
